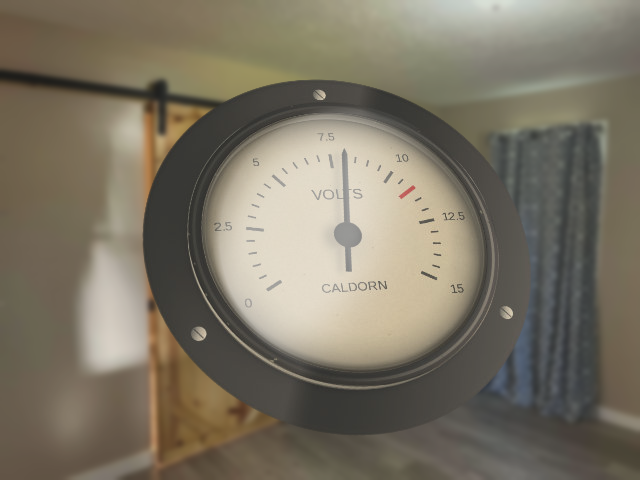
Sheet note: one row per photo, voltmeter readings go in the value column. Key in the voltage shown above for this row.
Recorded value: 8 V
